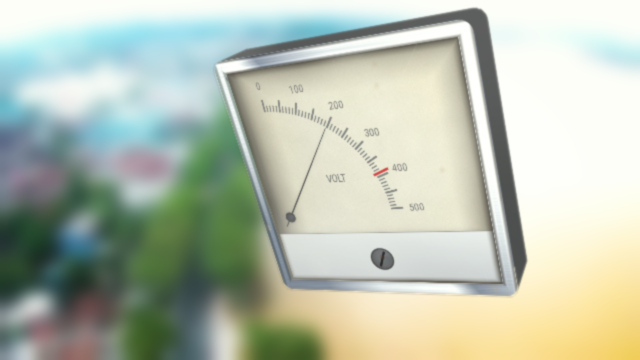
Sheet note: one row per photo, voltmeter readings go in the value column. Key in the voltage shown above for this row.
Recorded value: 200 V
